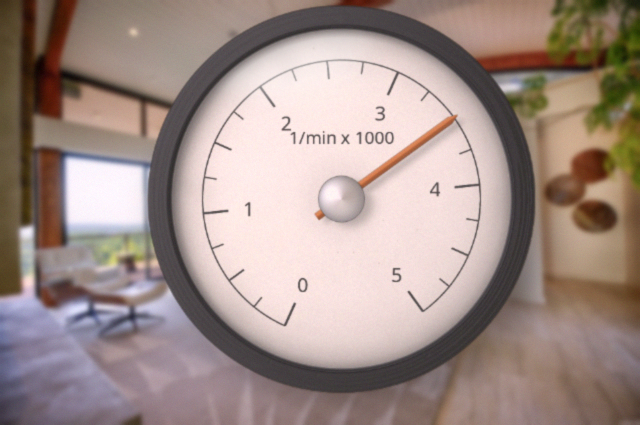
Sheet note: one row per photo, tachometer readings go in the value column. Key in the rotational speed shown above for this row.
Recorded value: 3500 rpm
